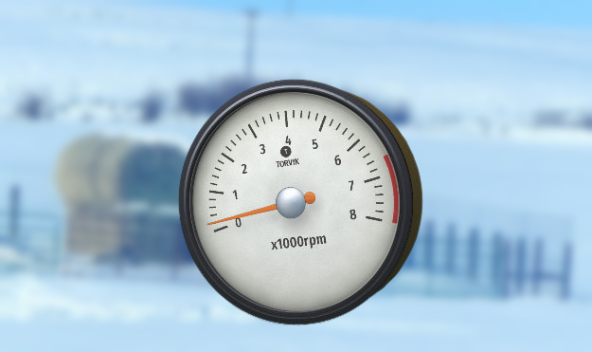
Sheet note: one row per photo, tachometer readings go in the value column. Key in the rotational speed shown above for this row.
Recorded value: 200 rpm
